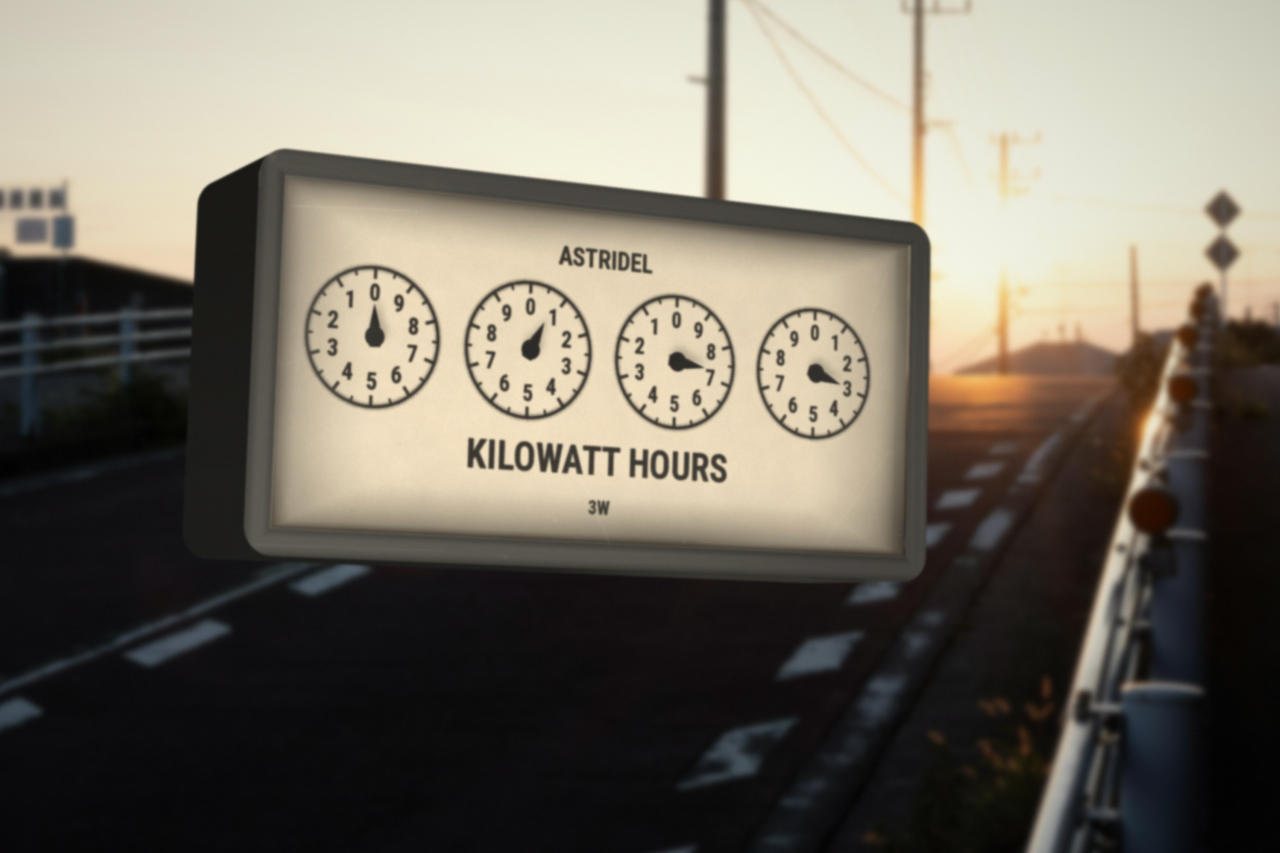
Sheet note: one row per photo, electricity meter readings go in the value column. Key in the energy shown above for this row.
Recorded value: 73 kWh
